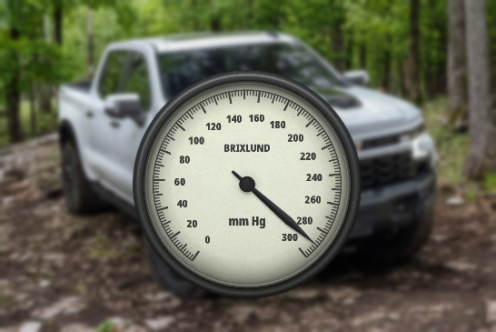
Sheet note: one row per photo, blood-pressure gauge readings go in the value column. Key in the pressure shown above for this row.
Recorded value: 290 mmHg
